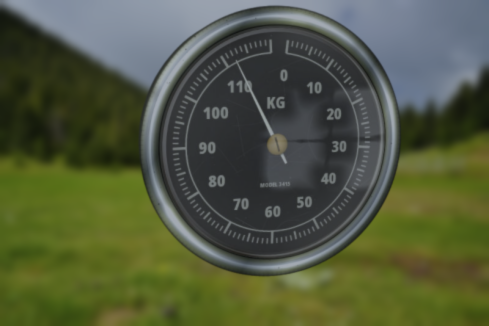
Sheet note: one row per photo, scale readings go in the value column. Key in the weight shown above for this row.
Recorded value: 112 kg
